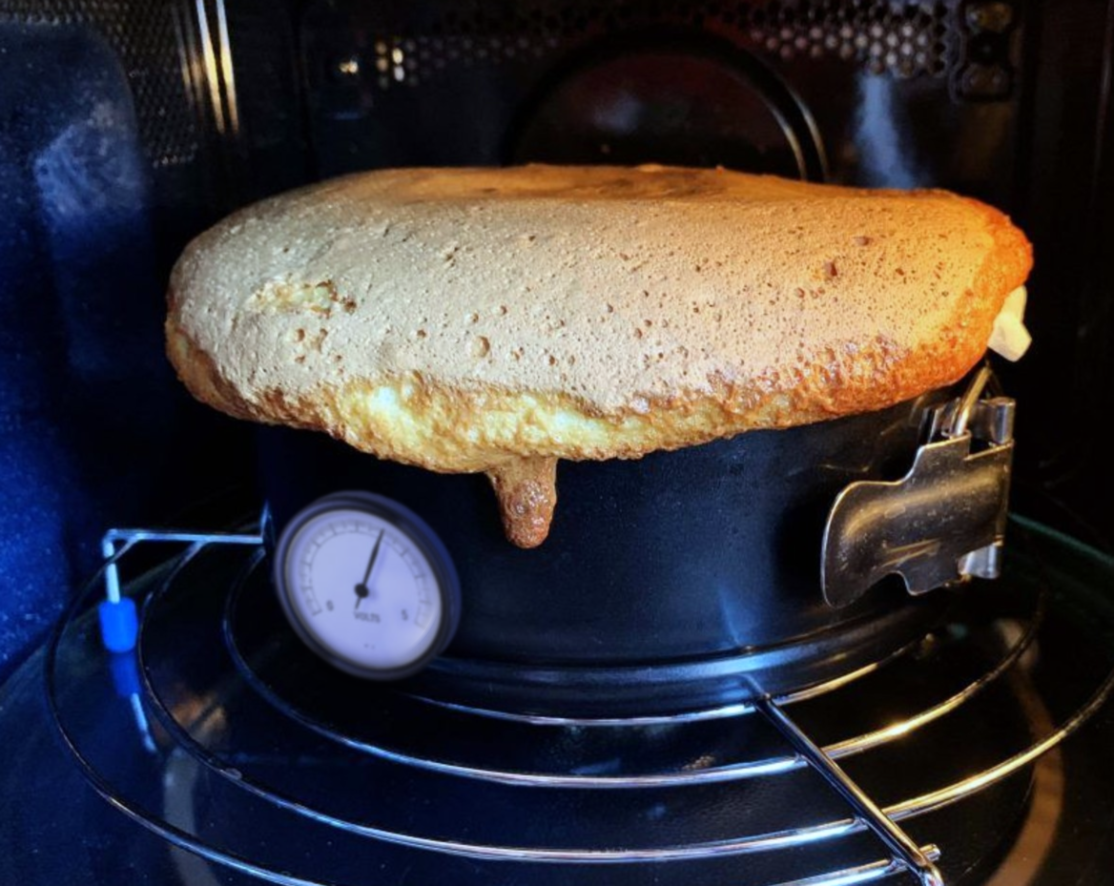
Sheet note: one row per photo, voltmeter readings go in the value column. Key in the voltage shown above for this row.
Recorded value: 3 V
